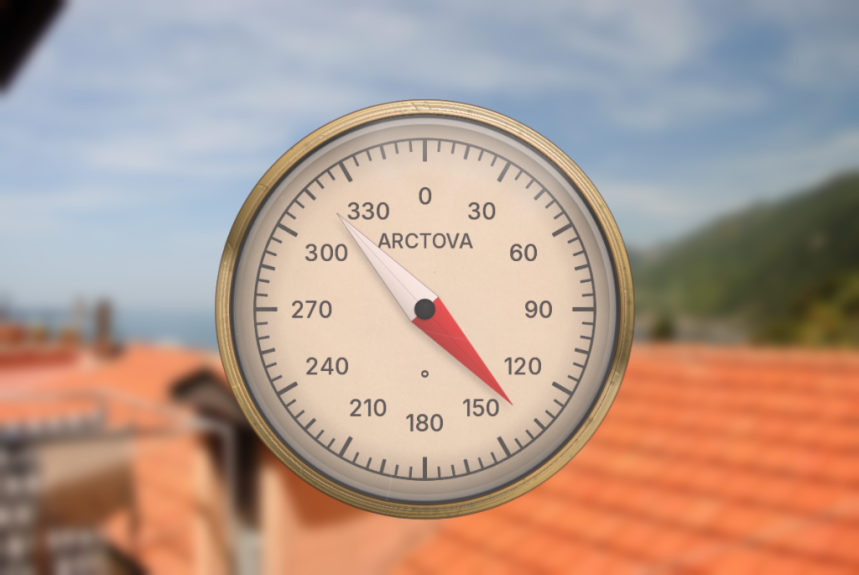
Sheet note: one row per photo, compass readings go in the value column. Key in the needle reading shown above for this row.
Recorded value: 137.5 °
